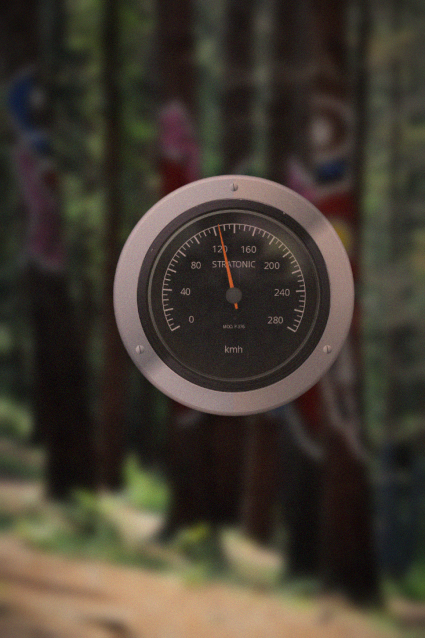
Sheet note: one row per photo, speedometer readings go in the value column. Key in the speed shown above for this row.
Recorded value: 125 km/h
